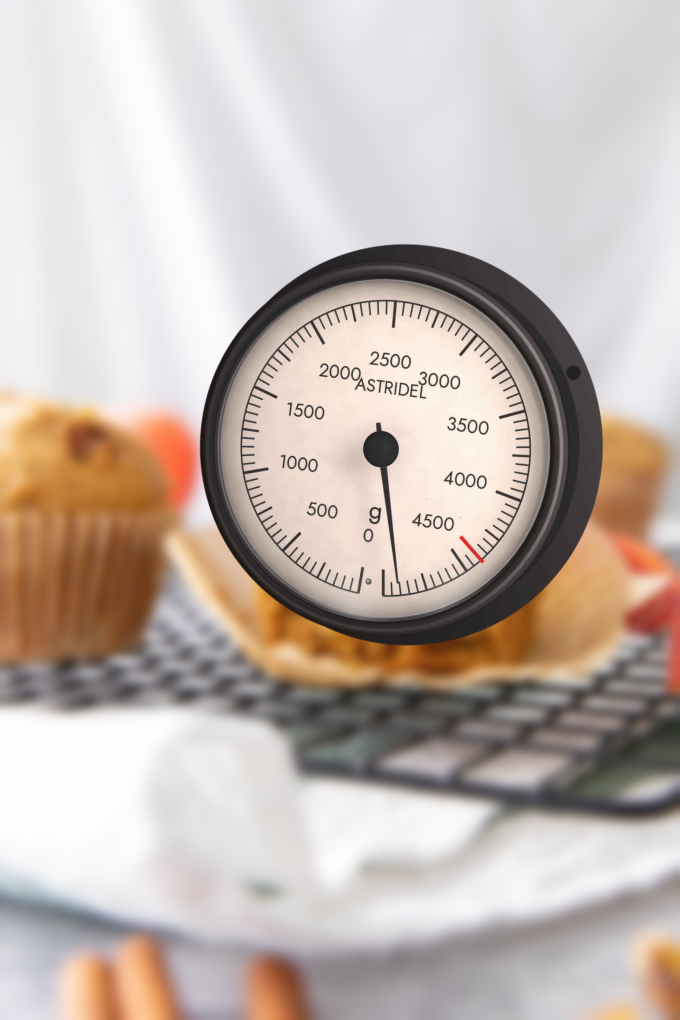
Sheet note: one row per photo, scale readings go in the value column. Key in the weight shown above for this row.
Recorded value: 4900 g
